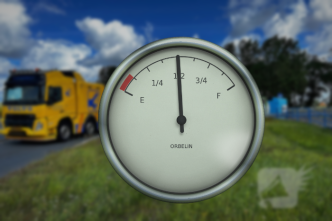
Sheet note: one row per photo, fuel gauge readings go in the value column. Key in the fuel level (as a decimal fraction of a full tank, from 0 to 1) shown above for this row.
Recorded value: 0.5
